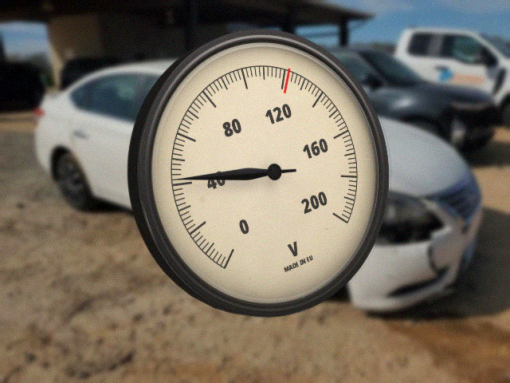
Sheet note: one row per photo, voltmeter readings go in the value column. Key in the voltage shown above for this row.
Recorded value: 42 V
